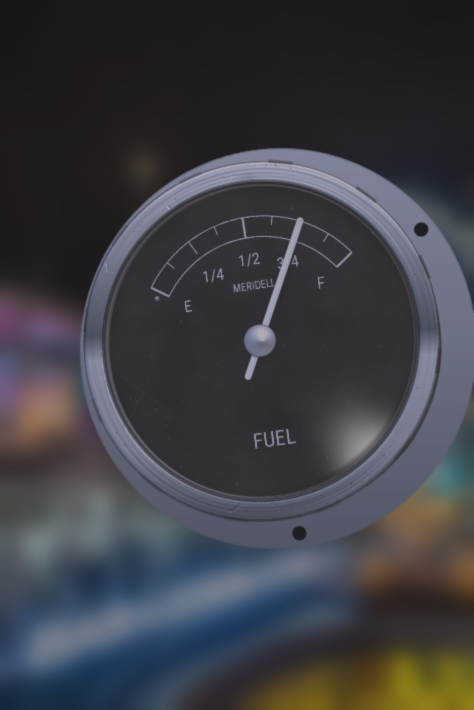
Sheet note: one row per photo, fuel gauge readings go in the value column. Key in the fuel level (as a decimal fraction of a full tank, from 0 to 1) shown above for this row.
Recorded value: 0.75
